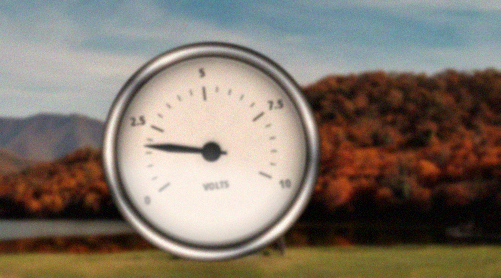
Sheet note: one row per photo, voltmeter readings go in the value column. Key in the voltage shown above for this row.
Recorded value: 1.75 V
